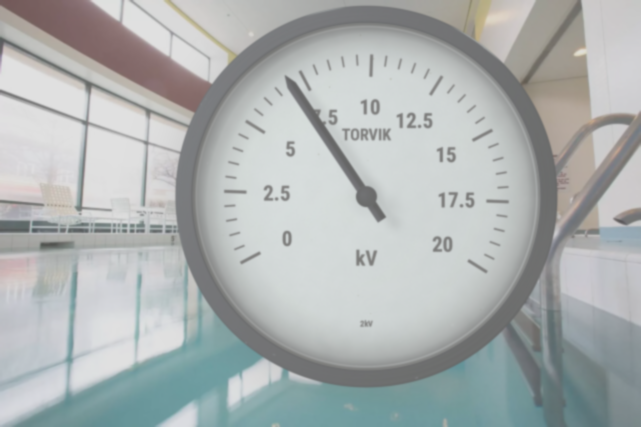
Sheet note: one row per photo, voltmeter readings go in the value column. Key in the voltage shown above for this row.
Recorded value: 7 kV
